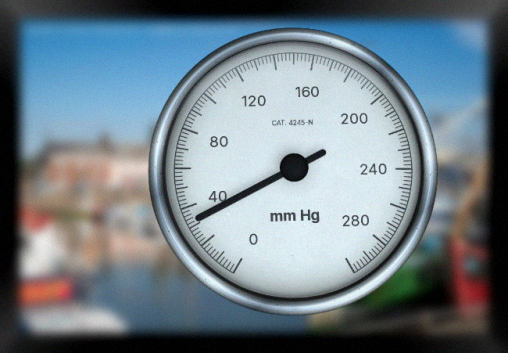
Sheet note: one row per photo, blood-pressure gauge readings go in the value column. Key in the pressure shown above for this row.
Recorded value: 32 mmHg
